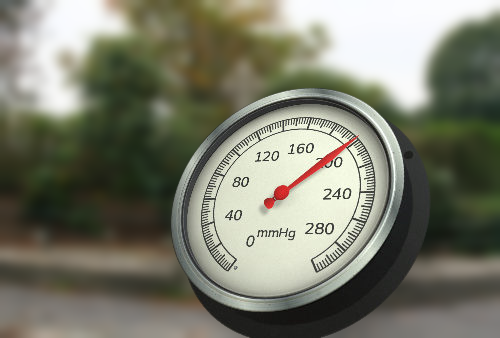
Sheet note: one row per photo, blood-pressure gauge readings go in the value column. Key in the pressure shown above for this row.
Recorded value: 200 mmHg
